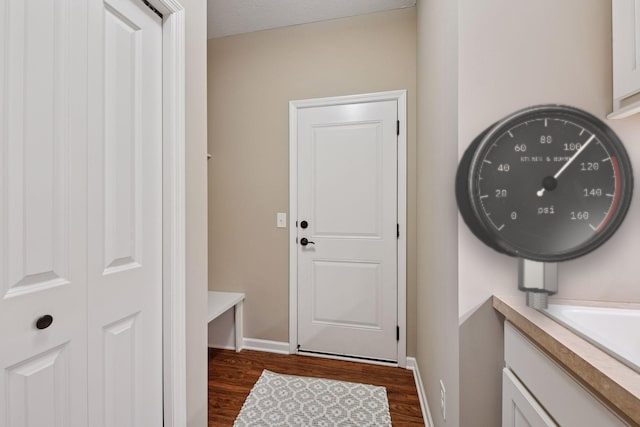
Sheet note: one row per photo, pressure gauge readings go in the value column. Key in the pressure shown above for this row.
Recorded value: 105 psi
